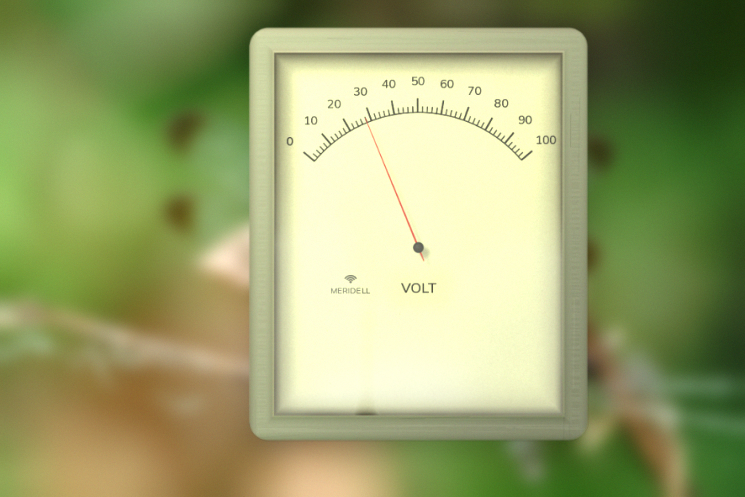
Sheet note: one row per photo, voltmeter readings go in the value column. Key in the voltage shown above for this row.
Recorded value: 28 V
